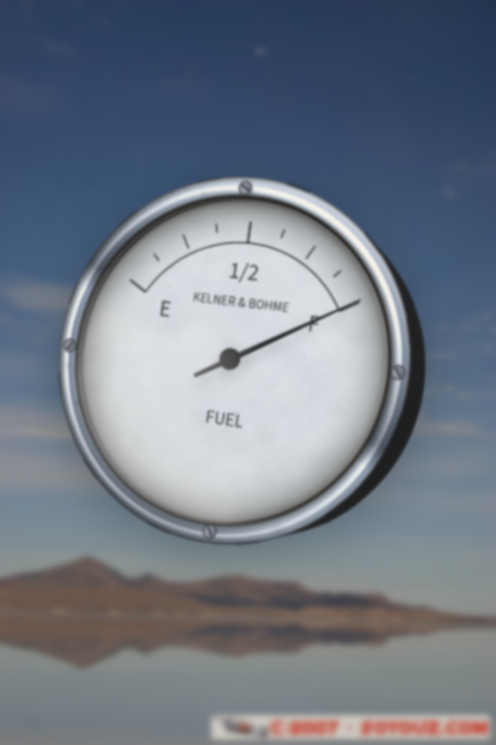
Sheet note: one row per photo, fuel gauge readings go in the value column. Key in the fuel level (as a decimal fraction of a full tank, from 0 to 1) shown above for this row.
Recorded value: 1
